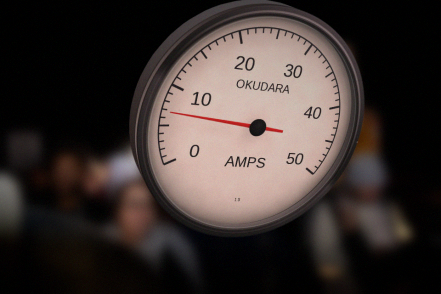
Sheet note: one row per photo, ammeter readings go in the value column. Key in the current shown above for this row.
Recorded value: 7 A
